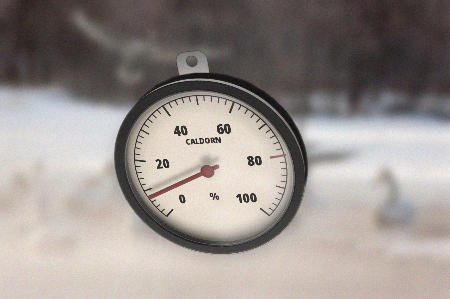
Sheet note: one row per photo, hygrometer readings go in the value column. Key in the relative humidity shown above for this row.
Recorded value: 8 %
